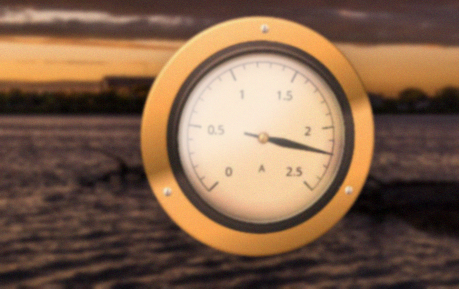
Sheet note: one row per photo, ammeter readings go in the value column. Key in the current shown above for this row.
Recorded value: 2.2 A
